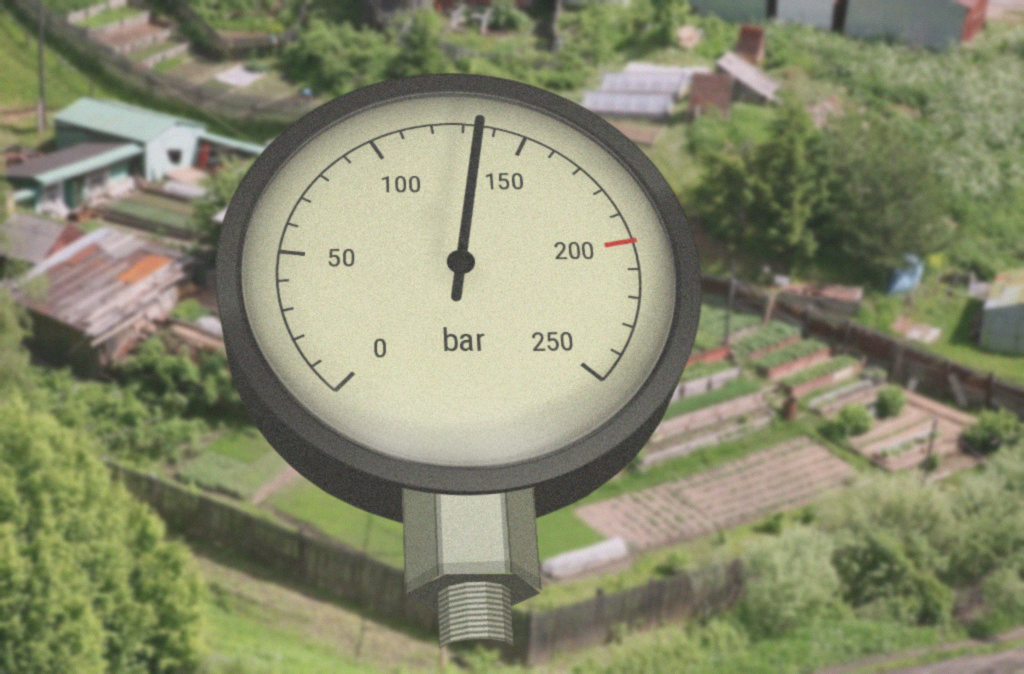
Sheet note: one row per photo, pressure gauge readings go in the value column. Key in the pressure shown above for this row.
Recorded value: 135 bar
